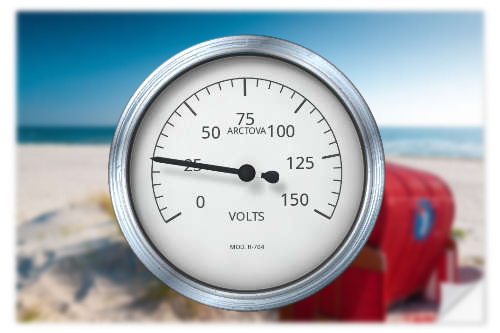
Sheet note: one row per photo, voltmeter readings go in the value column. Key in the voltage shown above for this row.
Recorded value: 25 V
